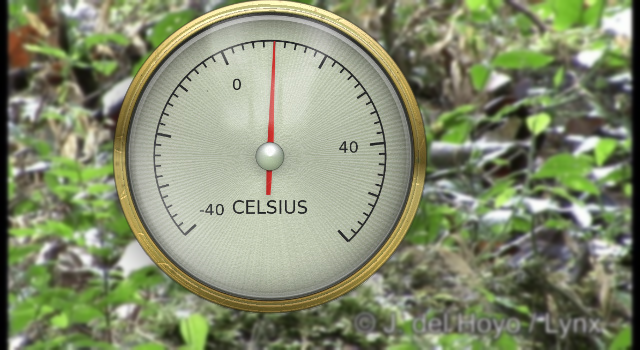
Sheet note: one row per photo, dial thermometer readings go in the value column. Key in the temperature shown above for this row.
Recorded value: 10 °C
